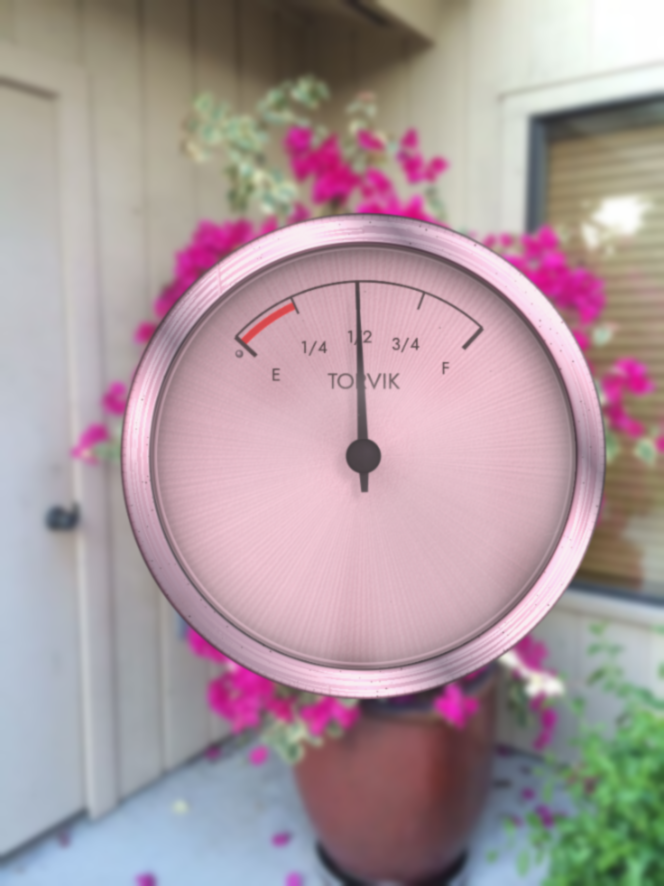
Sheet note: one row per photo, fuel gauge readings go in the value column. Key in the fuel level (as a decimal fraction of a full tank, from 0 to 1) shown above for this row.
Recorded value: 0.5
